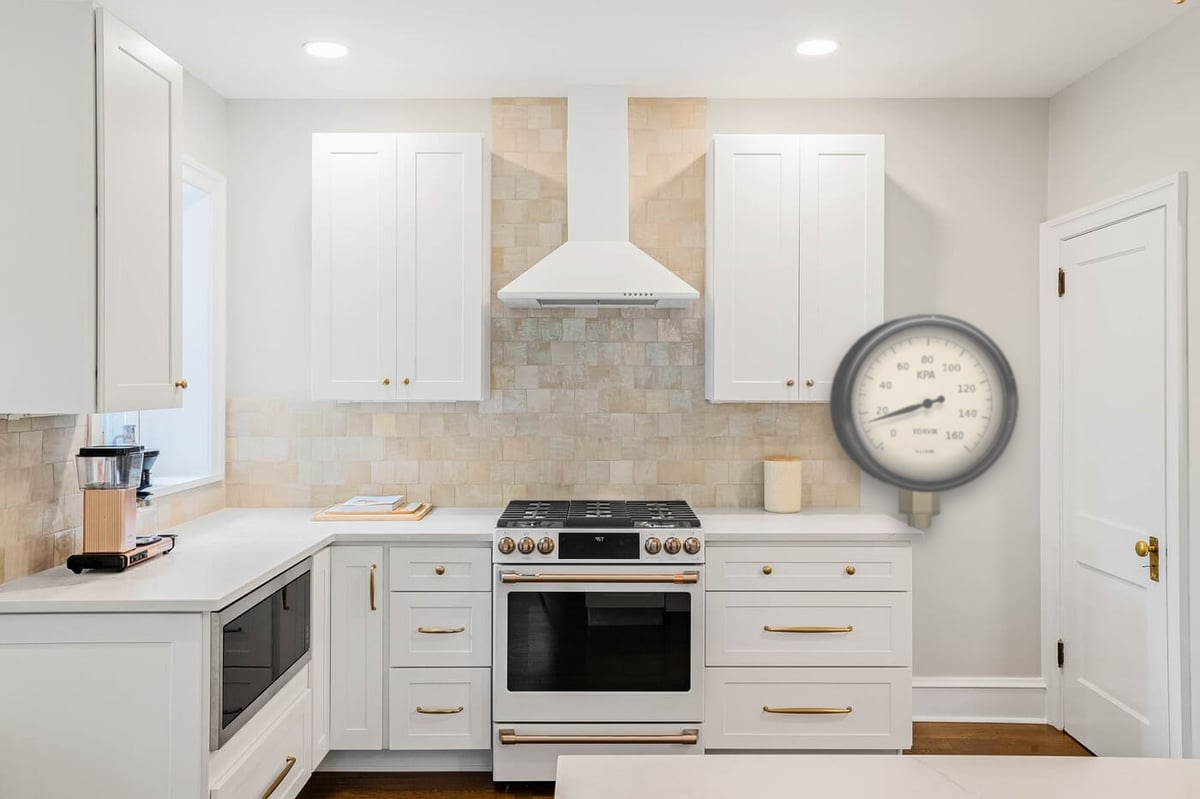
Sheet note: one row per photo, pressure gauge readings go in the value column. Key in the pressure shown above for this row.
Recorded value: 15 kPa
